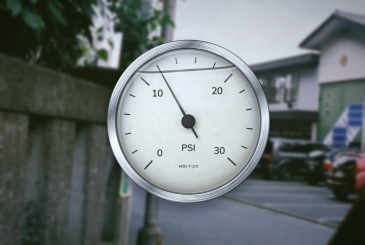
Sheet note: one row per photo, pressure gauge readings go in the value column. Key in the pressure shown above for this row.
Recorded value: 12 psi
